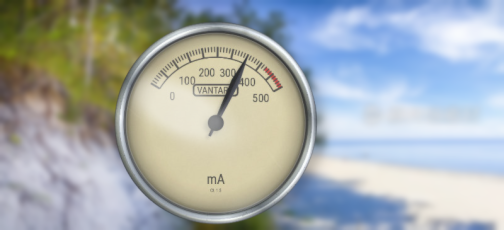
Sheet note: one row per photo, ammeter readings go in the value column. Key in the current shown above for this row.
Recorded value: 350 mA
